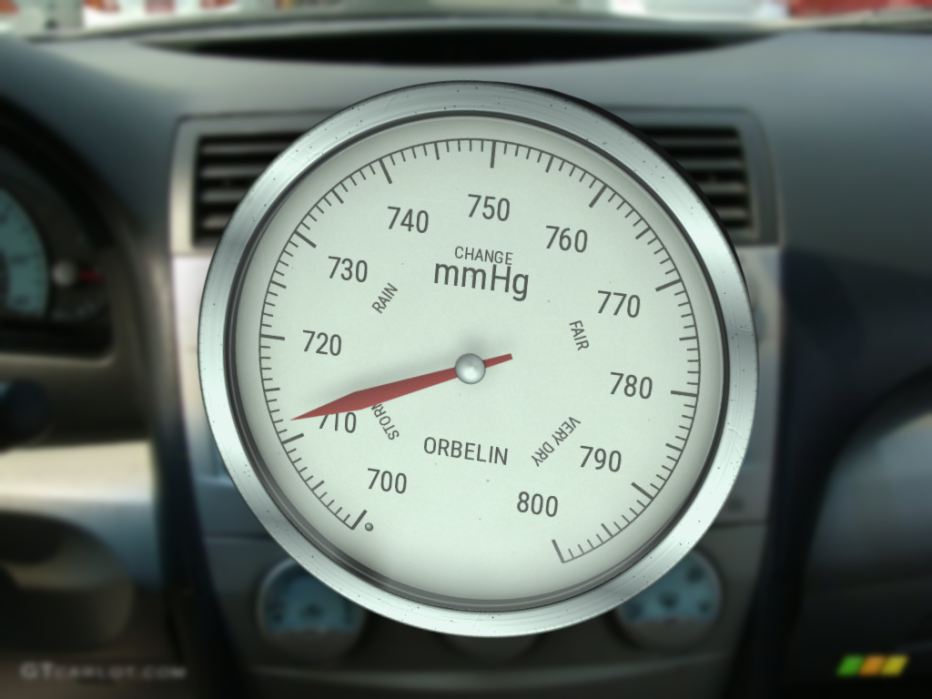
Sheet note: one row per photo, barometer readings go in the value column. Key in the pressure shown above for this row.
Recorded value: 712 mmHg
